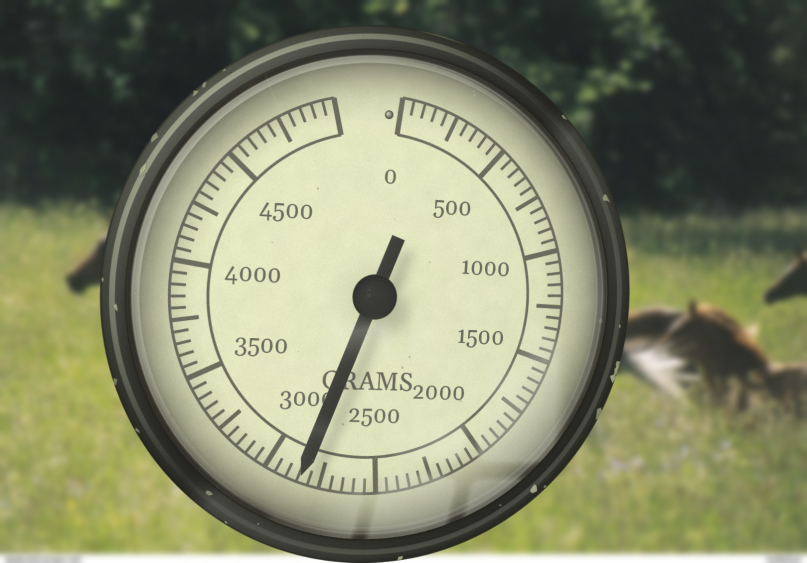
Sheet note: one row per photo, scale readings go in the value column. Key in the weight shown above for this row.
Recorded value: 2850 g
